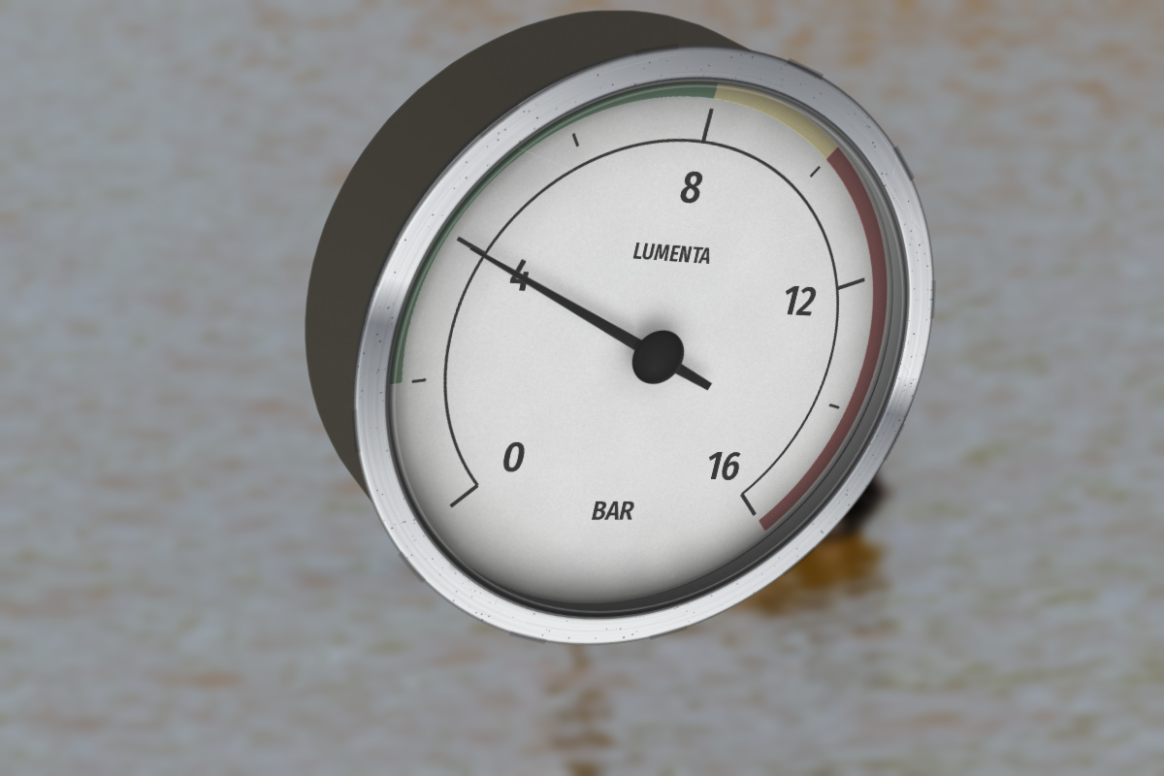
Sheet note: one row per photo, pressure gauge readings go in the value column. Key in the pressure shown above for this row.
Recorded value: 4 bar
